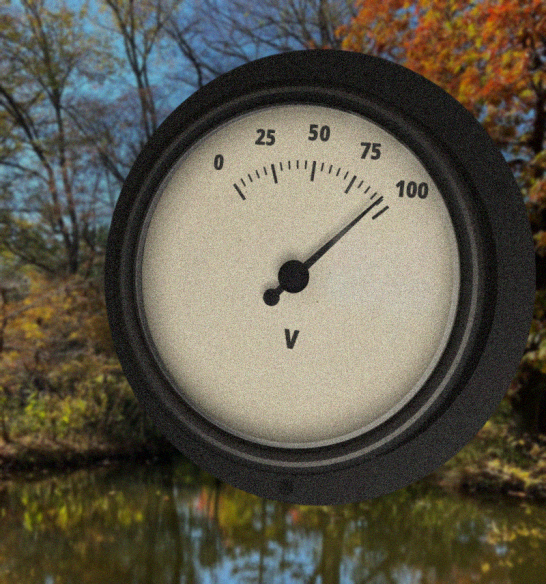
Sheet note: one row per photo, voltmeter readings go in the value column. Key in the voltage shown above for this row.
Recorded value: 95 V
